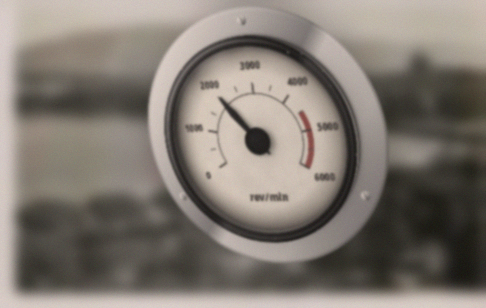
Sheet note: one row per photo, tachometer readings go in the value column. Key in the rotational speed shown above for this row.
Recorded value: 2000 rpm
